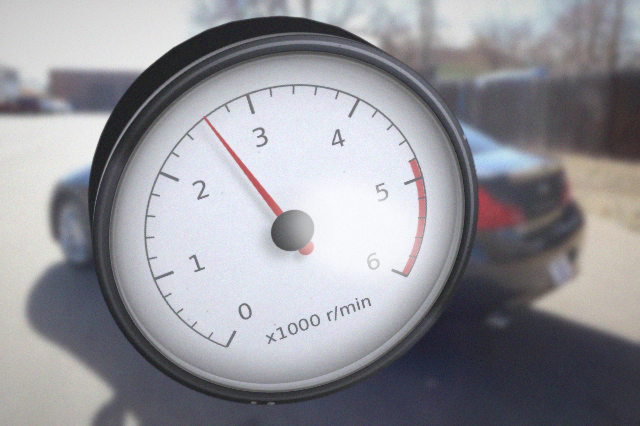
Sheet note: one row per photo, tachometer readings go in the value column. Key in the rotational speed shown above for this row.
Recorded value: 2600 rpm
